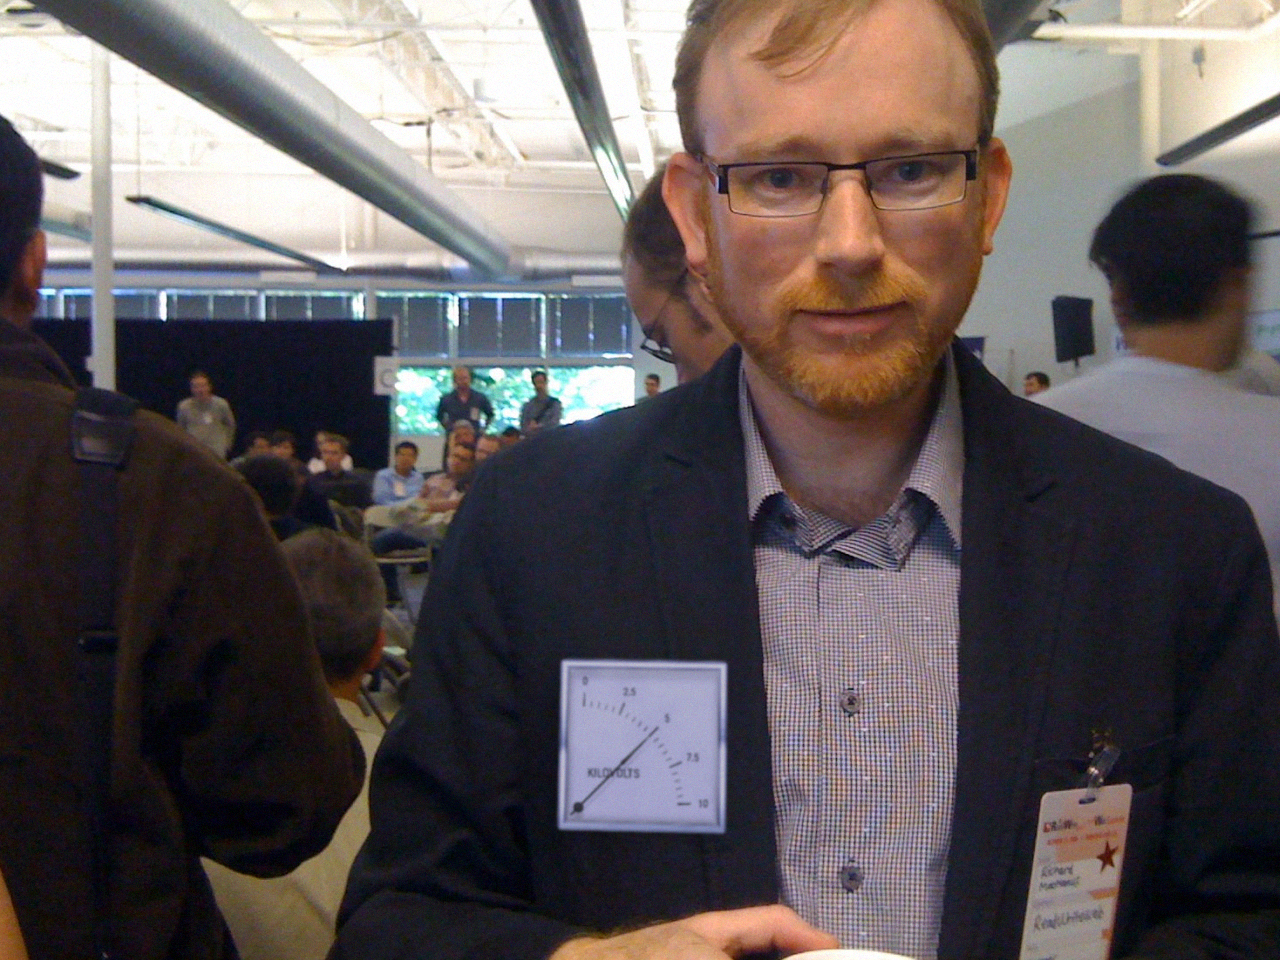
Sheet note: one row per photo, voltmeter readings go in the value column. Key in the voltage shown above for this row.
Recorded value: 5 kV
